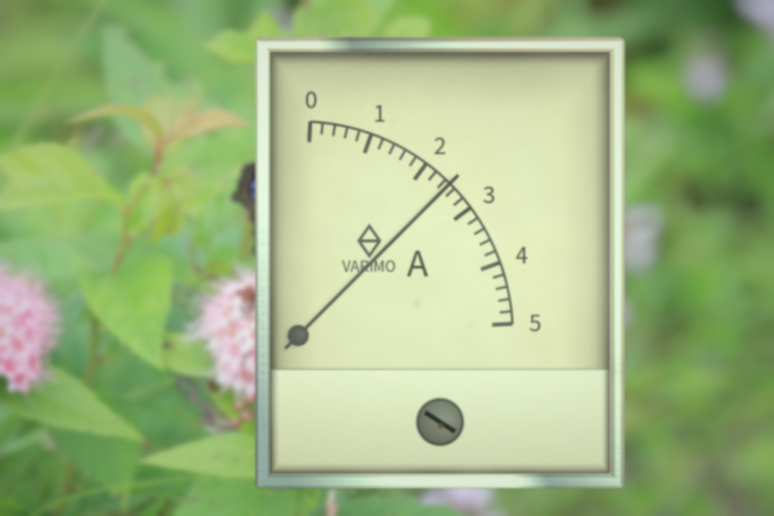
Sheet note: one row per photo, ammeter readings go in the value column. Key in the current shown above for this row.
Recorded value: 2.5 A
